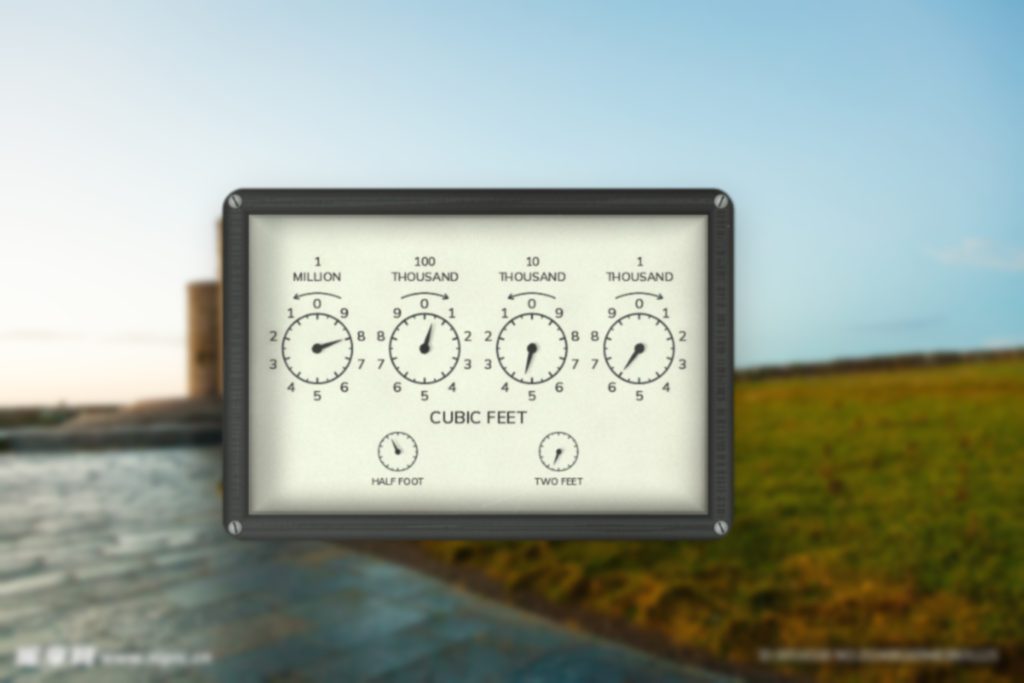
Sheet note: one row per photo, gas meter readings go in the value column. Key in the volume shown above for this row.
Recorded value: 804600 ft³
